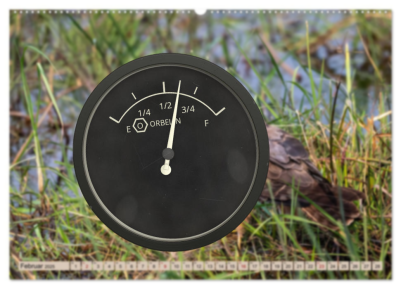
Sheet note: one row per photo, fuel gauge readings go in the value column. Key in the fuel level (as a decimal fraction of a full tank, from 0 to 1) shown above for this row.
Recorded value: 0.625
